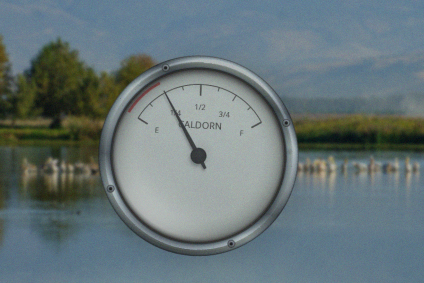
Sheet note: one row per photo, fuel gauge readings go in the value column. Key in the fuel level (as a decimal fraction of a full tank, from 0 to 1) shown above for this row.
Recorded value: 0.25
